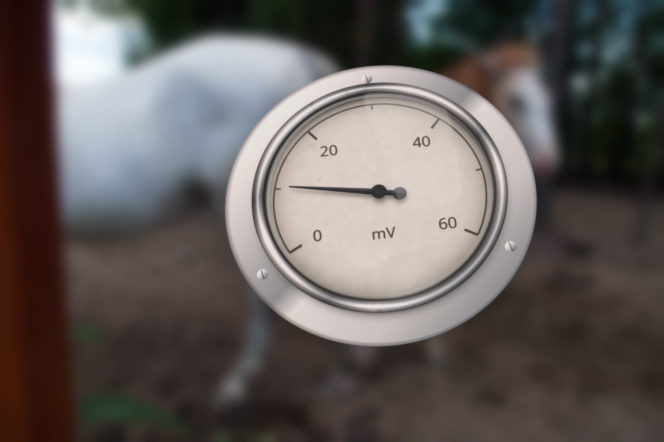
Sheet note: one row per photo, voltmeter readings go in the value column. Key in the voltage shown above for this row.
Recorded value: 10 mV
